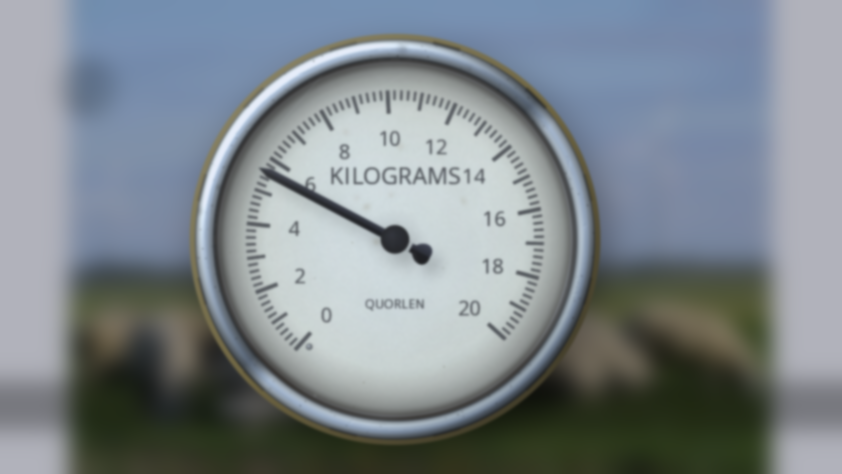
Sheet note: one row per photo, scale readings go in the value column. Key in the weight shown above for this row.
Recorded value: 5.6 kg
